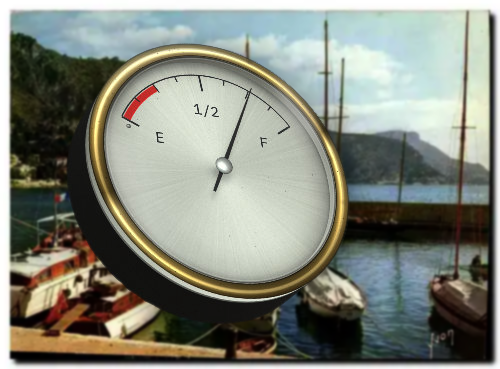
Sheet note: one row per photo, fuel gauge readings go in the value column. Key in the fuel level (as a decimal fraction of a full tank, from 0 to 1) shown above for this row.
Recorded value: 0.75
